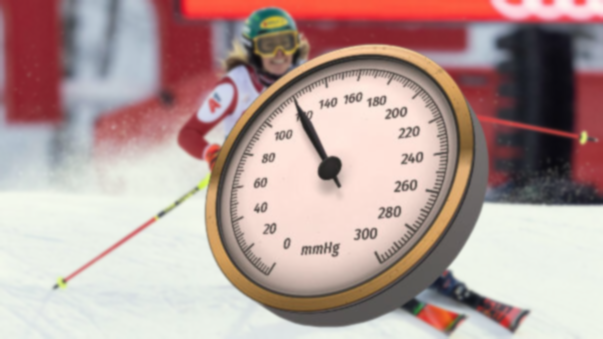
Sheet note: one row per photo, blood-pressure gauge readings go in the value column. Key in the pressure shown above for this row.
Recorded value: 120 mmHg
